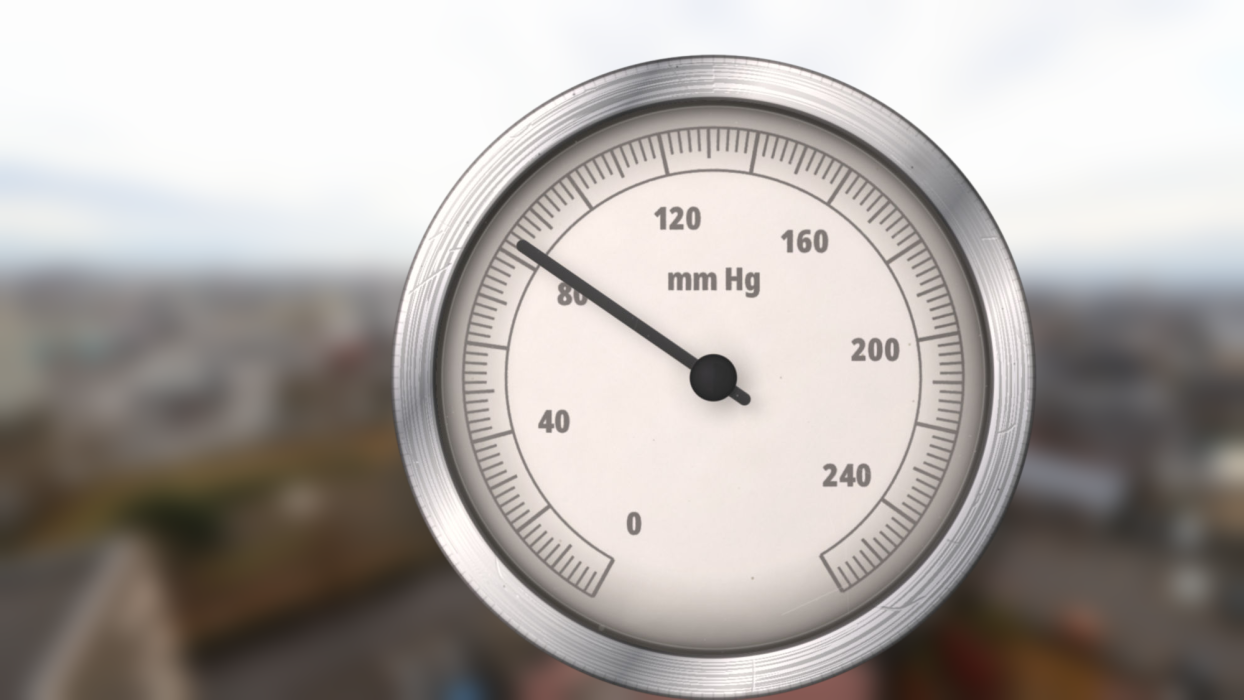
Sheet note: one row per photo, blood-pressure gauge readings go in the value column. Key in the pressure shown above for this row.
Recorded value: 83 mmHg
